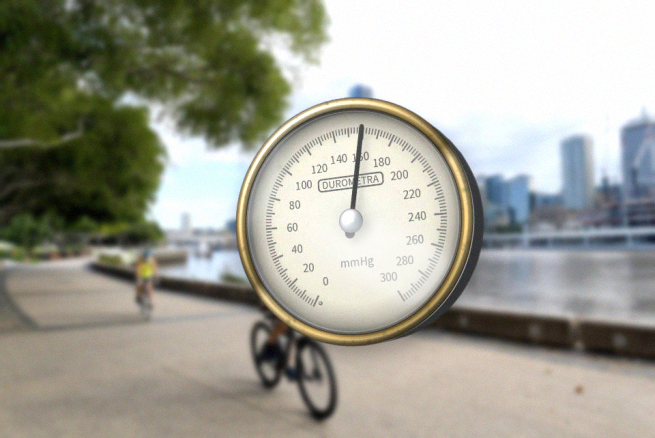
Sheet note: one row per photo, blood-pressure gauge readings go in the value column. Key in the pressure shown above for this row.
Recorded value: 160 mmHg
